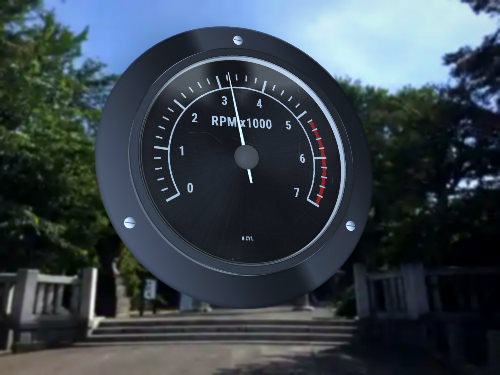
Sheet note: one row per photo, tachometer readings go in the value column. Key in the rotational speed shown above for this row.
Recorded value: 3200 rpm
